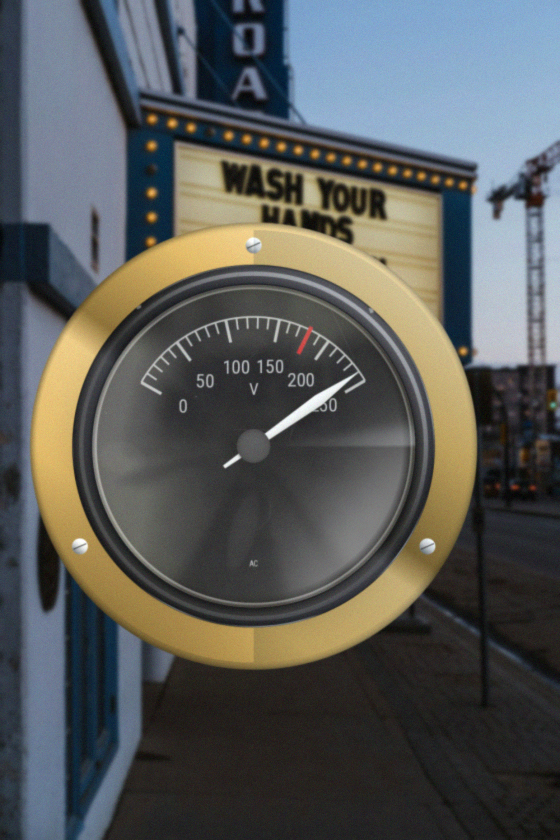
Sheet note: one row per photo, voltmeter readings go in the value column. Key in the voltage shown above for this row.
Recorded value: 240 V
